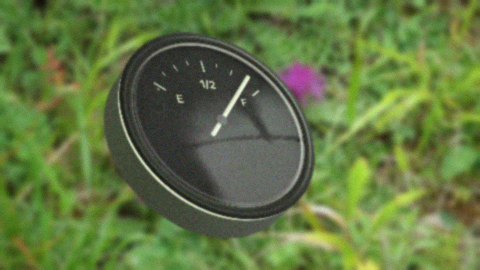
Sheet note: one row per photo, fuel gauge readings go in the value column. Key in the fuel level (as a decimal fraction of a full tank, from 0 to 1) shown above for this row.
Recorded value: 0.875
